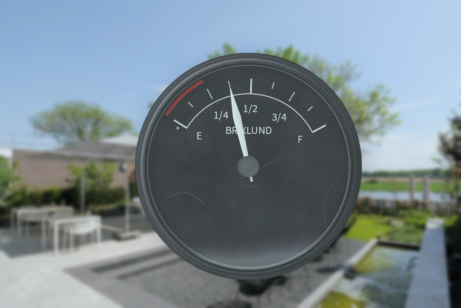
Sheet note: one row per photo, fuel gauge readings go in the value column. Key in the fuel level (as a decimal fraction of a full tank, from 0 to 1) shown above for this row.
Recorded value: 0.375
